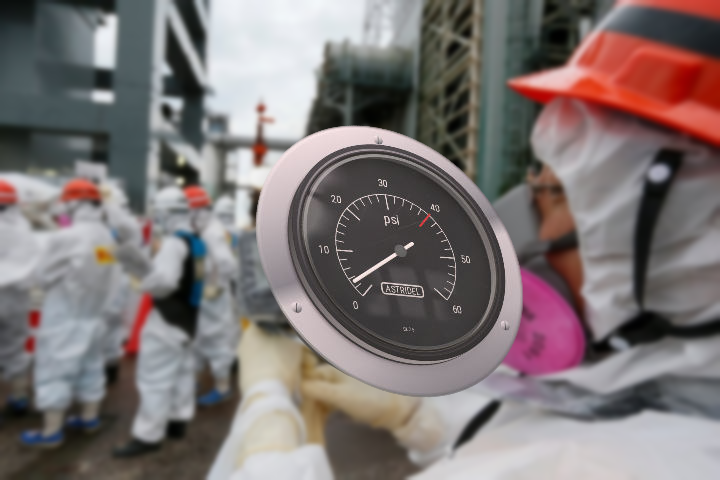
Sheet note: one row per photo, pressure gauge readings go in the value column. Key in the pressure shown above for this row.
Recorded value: 3 psi
